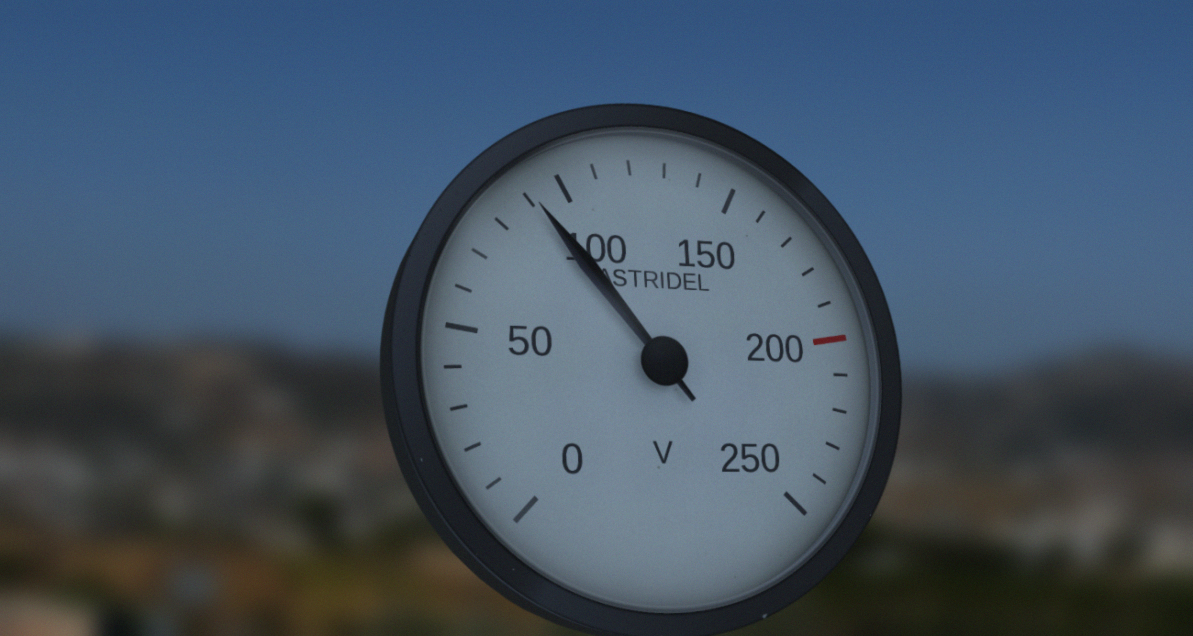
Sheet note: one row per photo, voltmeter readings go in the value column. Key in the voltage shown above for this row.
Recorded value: 90 V
